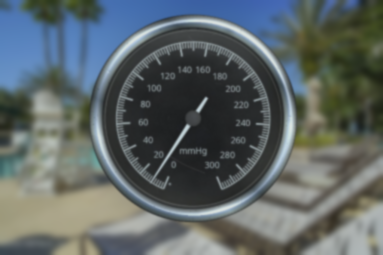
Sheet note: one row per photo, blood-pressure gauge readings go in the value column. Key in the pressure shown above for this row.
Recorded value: 10 mmHg
